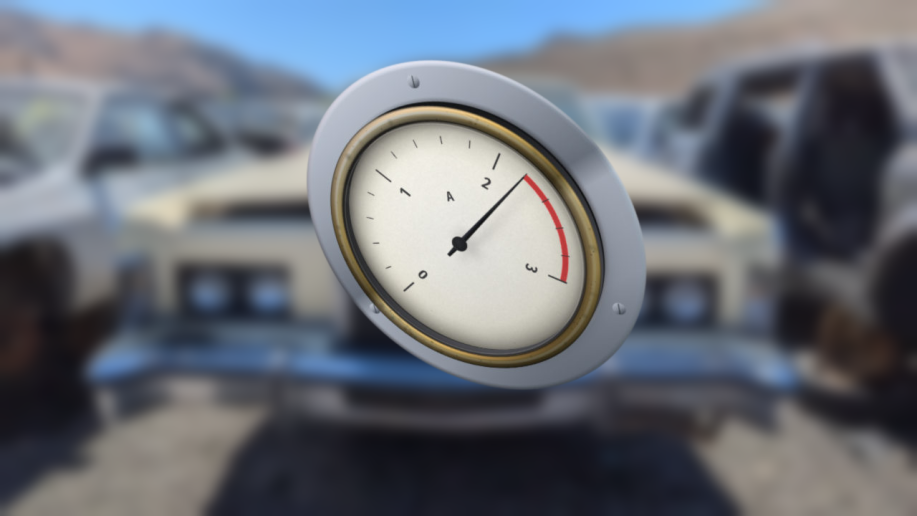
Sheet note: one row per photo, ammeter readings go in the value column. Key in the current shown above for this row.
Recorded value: 2.2 A
